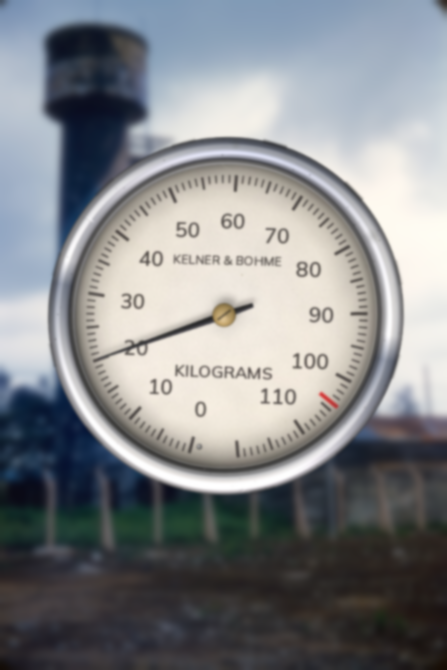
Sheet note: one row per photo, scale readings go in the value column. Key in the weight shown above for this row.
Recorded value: 20 kg
